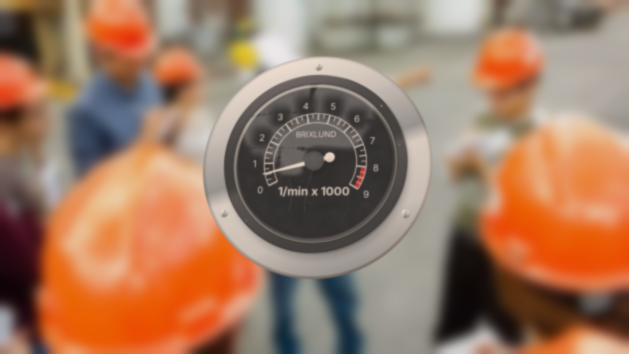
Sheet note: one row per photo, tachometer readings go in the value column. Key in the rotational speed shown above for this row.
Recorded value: 500 rpm
